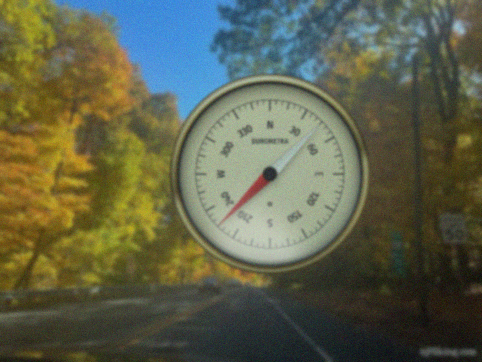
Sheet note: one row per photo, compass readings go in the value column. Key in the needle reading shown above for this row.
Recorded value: 225 °
